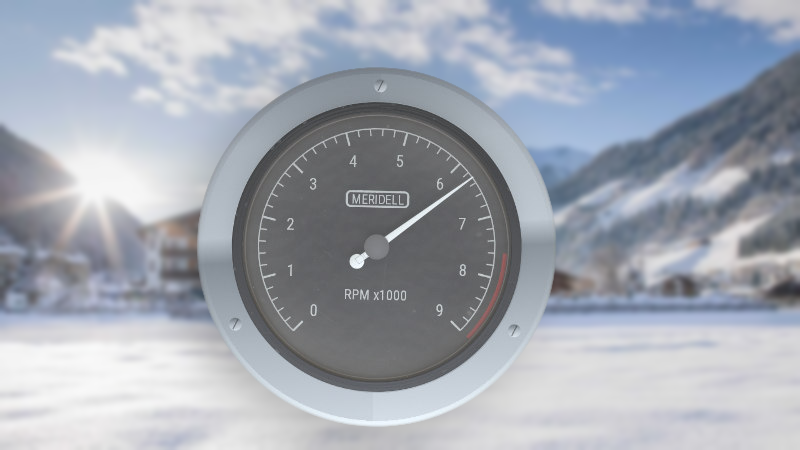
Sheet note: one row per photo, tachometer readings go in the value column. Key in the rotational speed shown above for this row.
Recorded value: 6300 rpm
